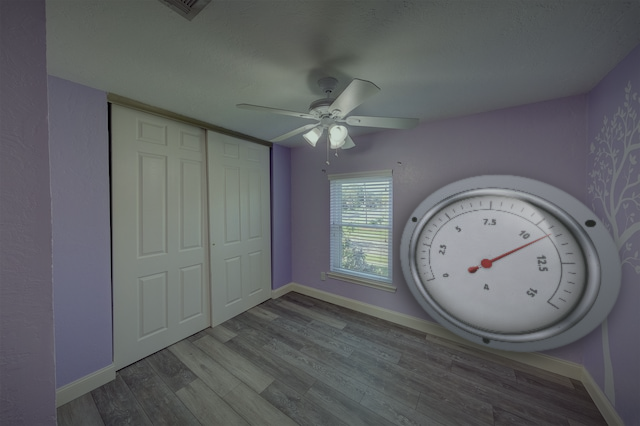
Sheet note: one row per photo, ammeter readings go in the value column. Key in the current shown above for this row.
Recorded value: 10.75 A
